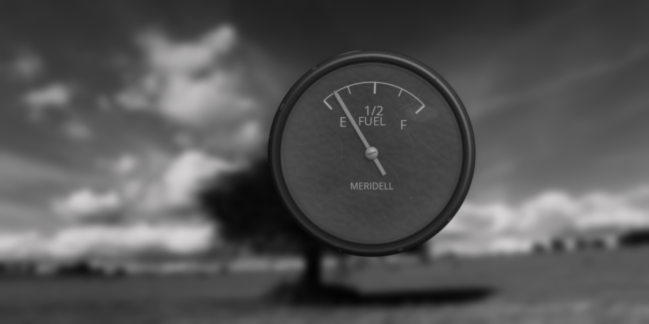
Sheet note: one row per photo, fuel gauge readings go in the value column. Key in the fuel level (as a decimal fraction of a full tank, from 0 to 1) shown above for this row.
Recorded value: 0.125
